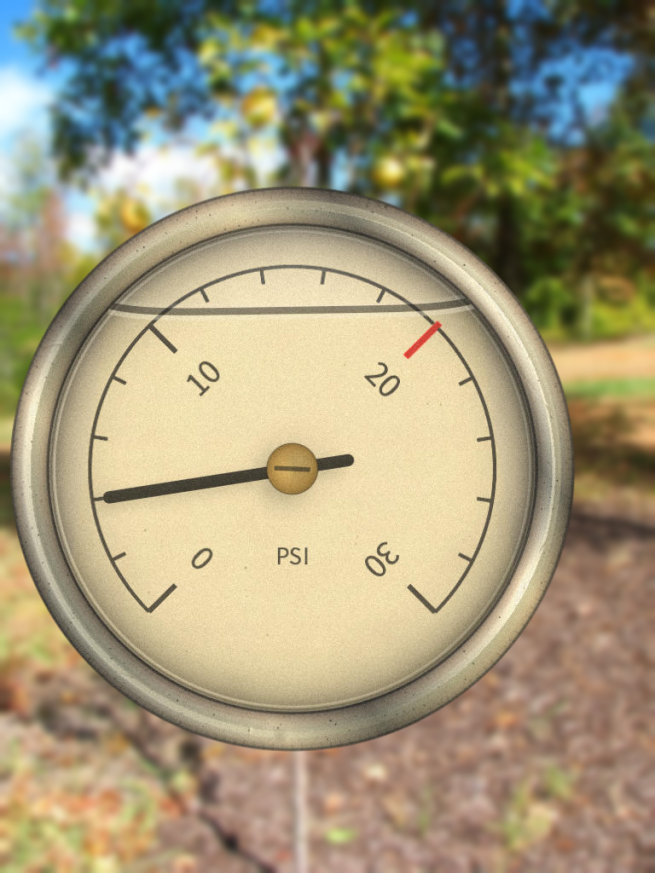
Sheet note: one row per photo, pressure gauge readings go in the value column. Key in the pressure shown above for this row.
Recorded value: 4 psi
